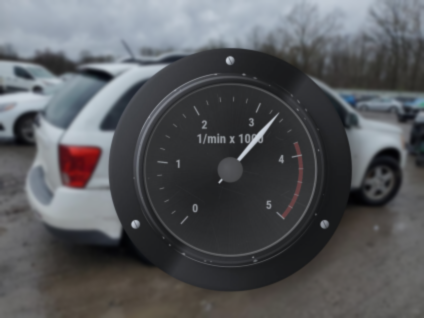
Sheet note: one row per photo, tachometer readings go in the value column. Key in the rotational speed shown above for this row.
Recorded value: 3300 rpm
